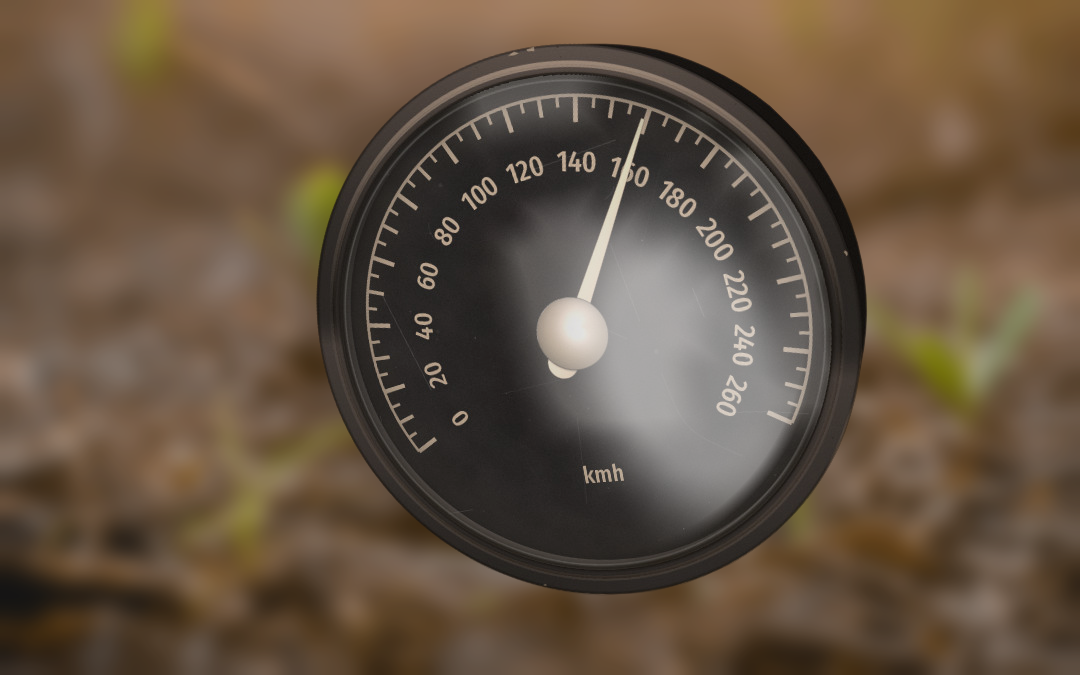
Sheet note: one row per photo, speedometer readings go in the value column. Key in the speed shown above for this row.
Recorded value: 160 km/h
